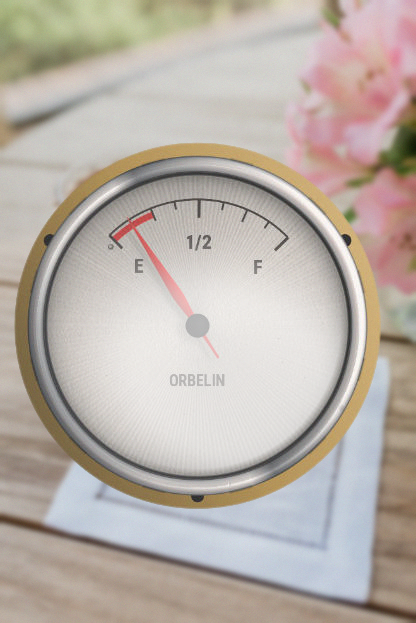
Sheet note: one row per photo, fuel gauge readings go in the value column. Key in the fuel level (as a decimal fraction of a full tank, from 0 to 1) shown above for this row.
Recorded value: 0.125
